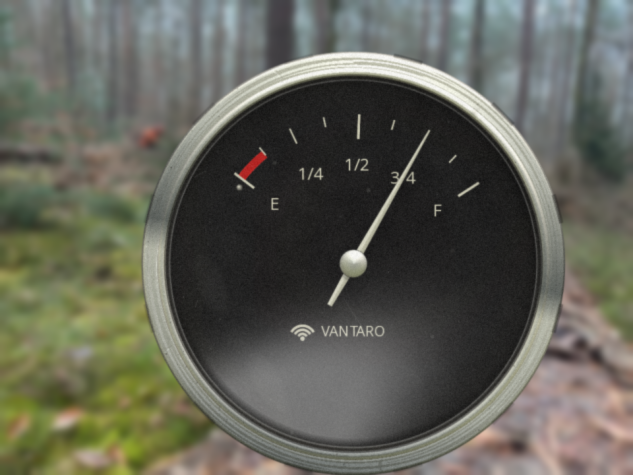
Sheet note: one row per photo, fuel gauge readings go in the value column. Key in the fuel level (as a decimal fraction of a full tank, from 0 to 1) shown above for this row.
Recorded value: 0.75
